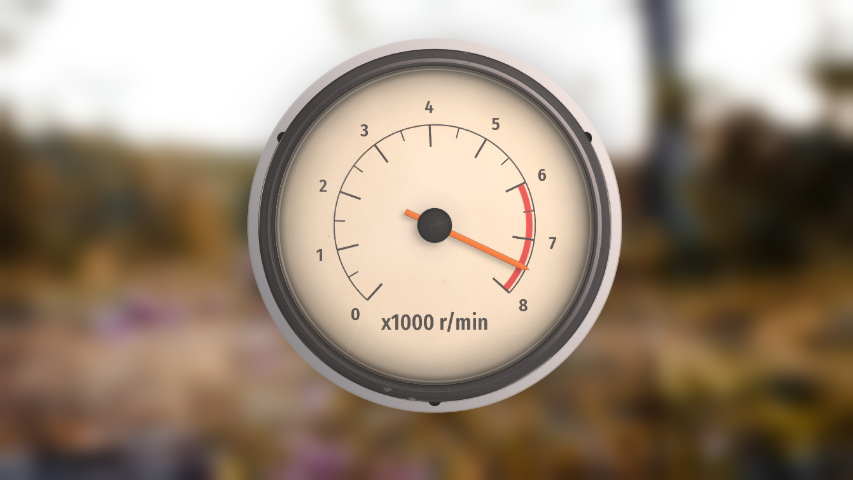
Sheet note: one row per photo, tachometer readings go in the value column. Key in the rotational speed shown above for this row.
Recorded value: 7500 rpm
